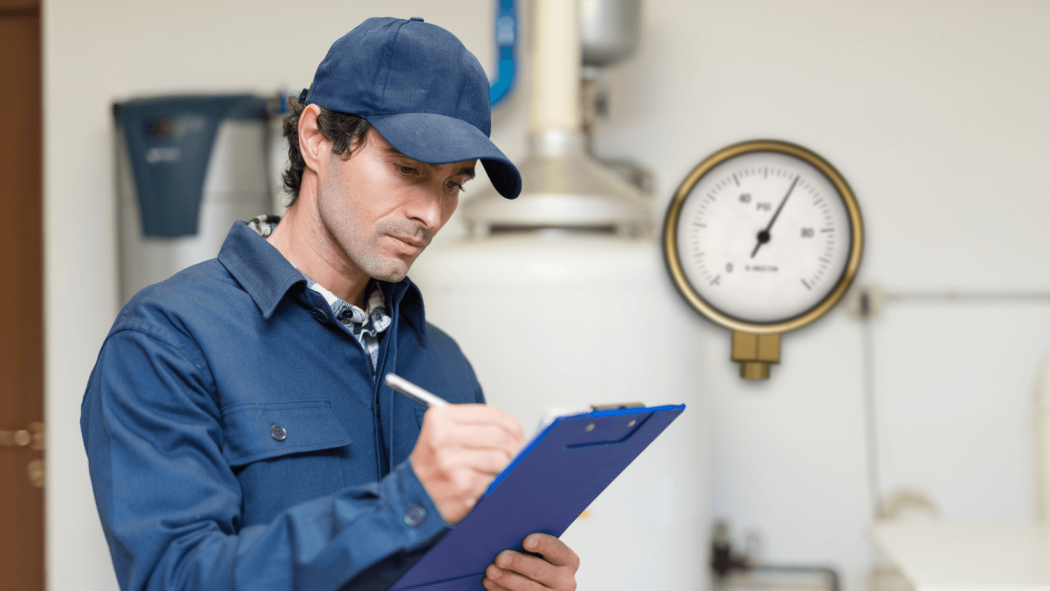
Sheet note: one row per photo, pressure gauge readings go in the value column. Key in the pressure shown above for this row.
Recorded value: 60 psi
